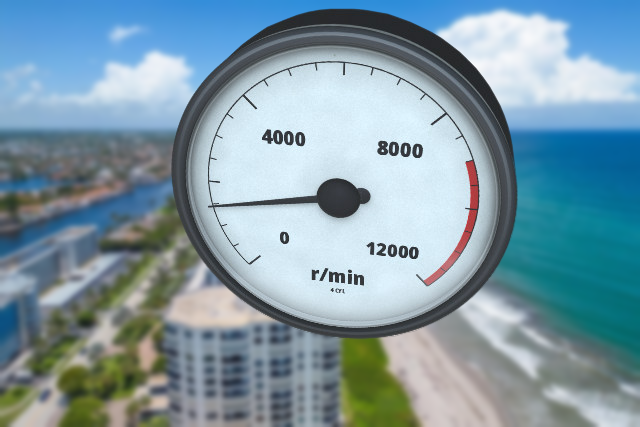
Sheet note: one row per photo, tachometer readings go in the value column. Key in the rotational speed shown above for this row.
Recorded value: 1500 rpm
